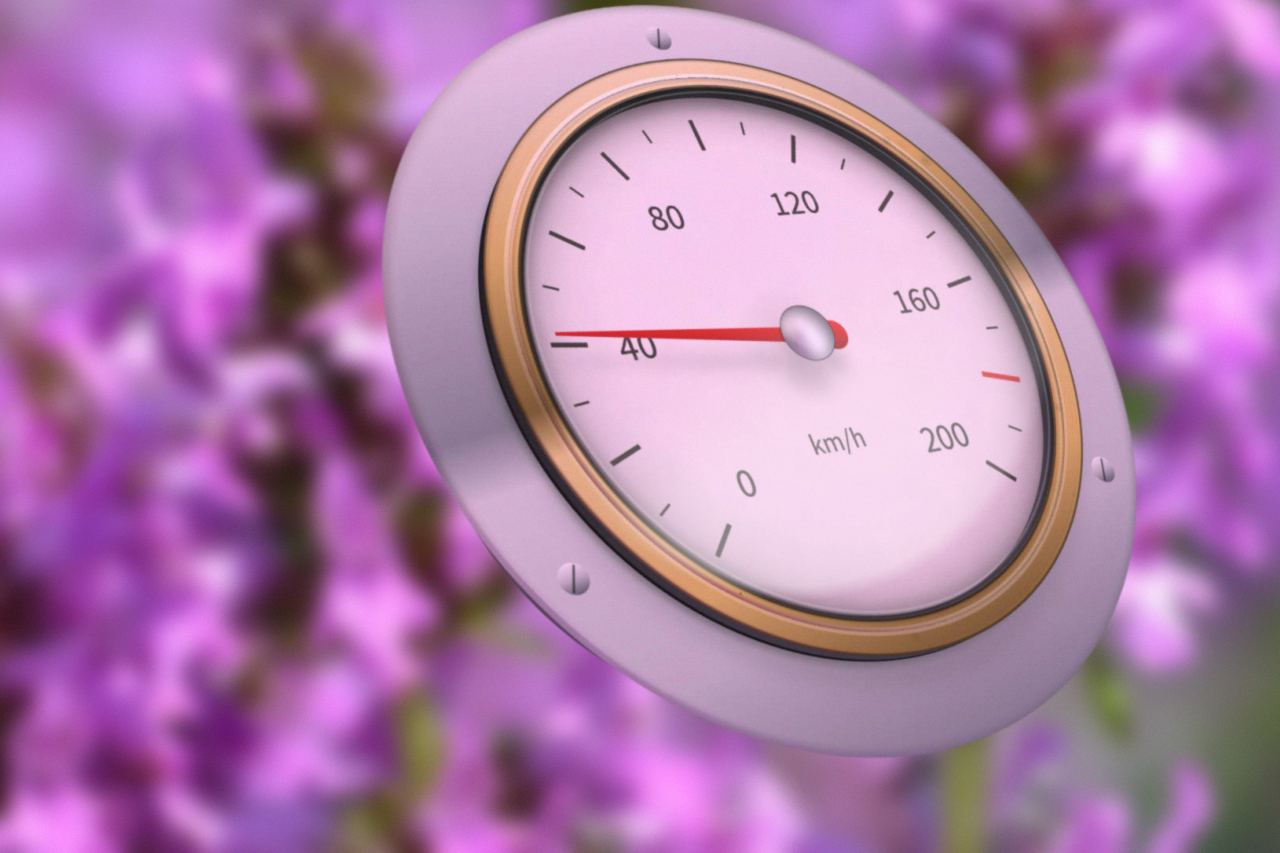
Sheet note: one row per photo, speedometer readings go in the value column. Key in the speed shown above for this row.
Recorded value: 40 km/h
